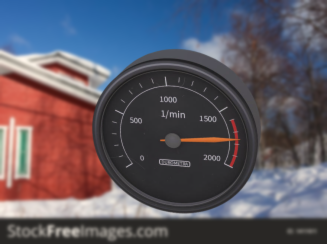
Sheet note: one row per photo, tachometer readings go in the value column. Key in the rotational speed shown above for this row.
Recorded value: 1750 rpm
